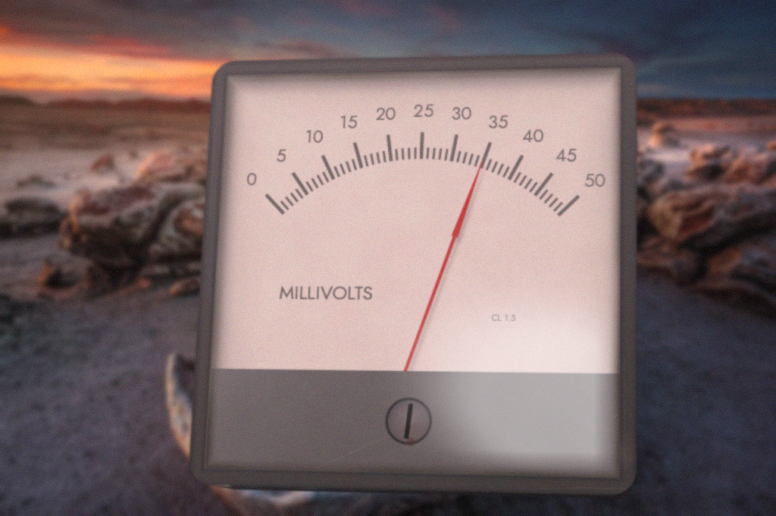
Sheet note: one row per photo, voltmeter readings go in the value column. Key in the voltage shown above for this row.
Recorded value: 35 mV
